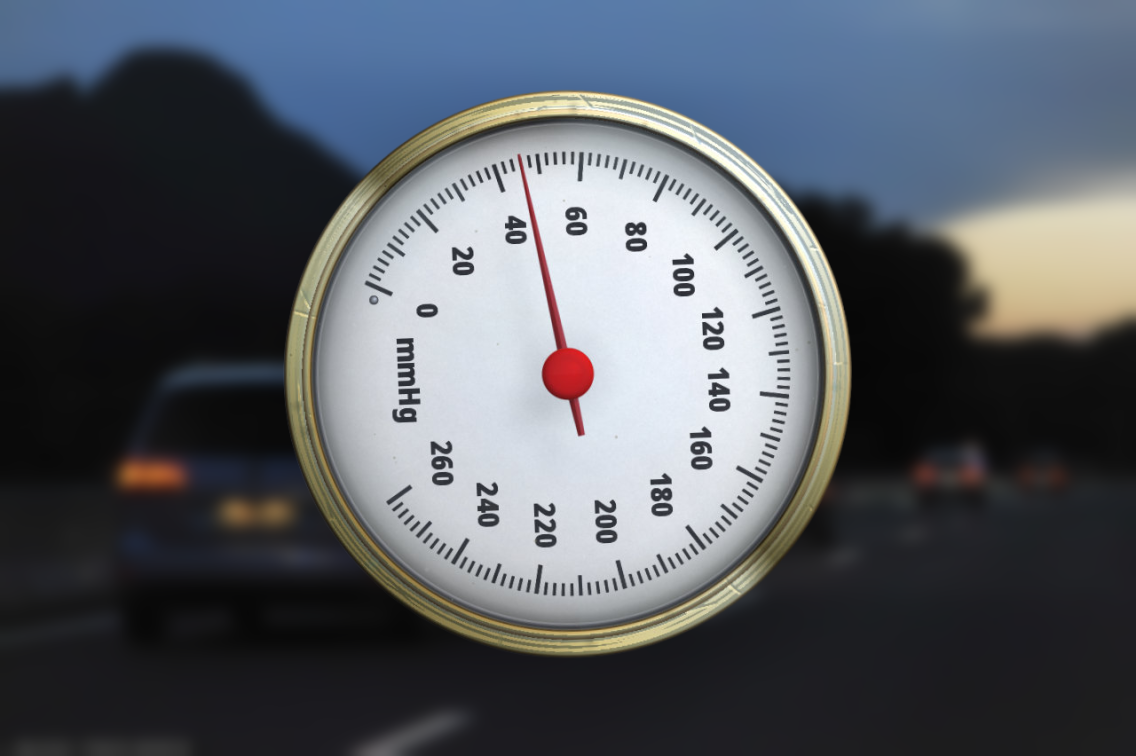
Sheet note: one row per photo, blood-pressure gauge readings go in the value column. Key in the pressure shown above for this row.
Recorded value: 46 mmHg
